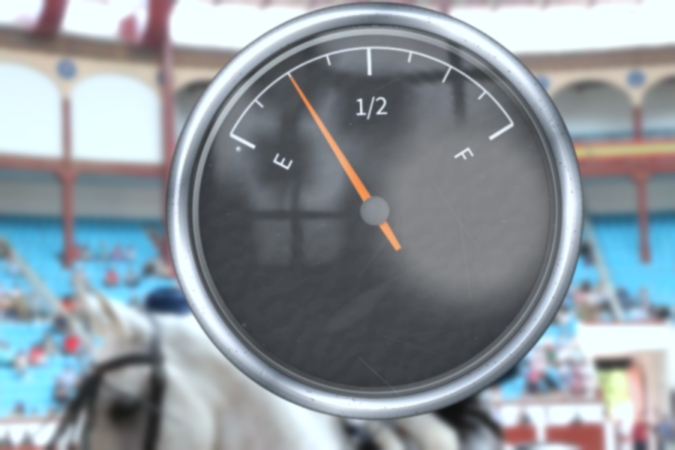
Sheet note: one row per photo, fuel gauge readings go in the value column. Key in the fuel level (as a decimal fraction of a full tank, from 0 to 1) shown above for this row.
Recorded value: 0.25
